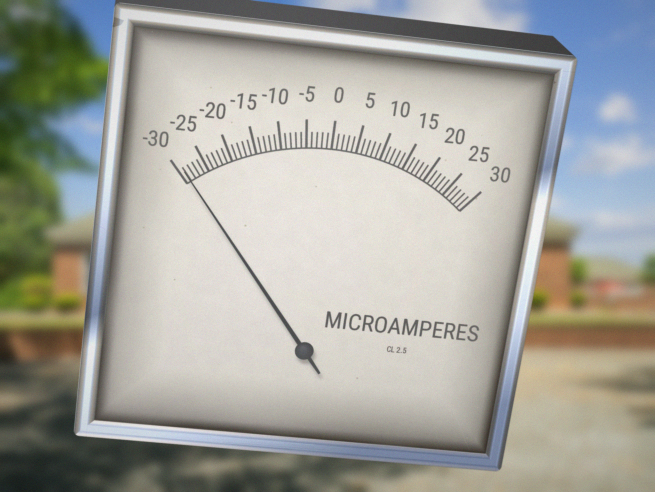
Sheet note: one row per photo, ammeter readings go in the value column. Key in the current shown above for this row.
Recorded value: -29 µA
